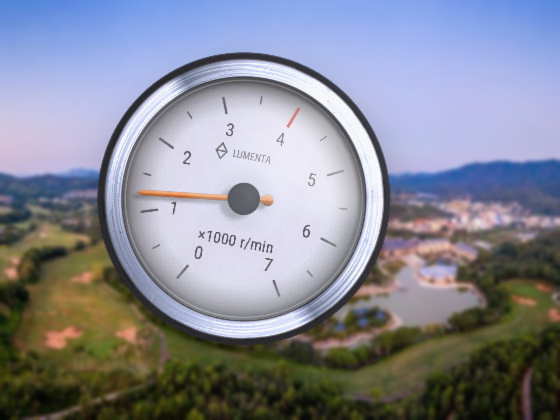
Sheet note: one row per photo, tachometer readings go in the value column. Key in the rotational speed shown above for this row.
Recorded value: 1250 rpm
